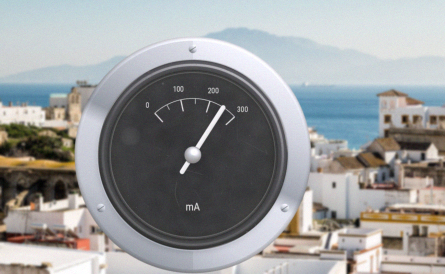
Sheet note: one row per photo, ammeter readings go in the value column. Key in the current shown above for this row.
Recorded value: 250 mA
